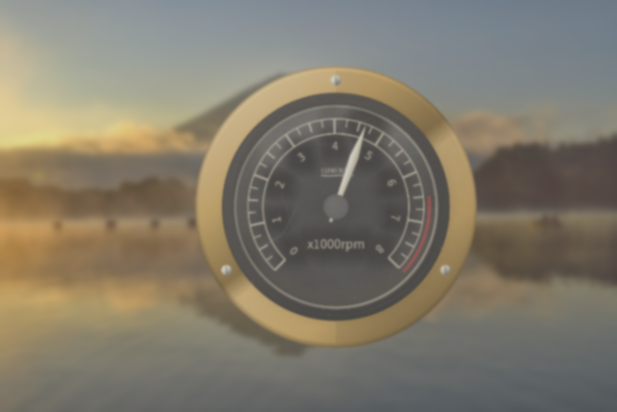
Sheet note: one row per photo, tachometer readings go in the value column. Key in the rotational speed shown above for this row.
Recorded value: 4625 rpm
